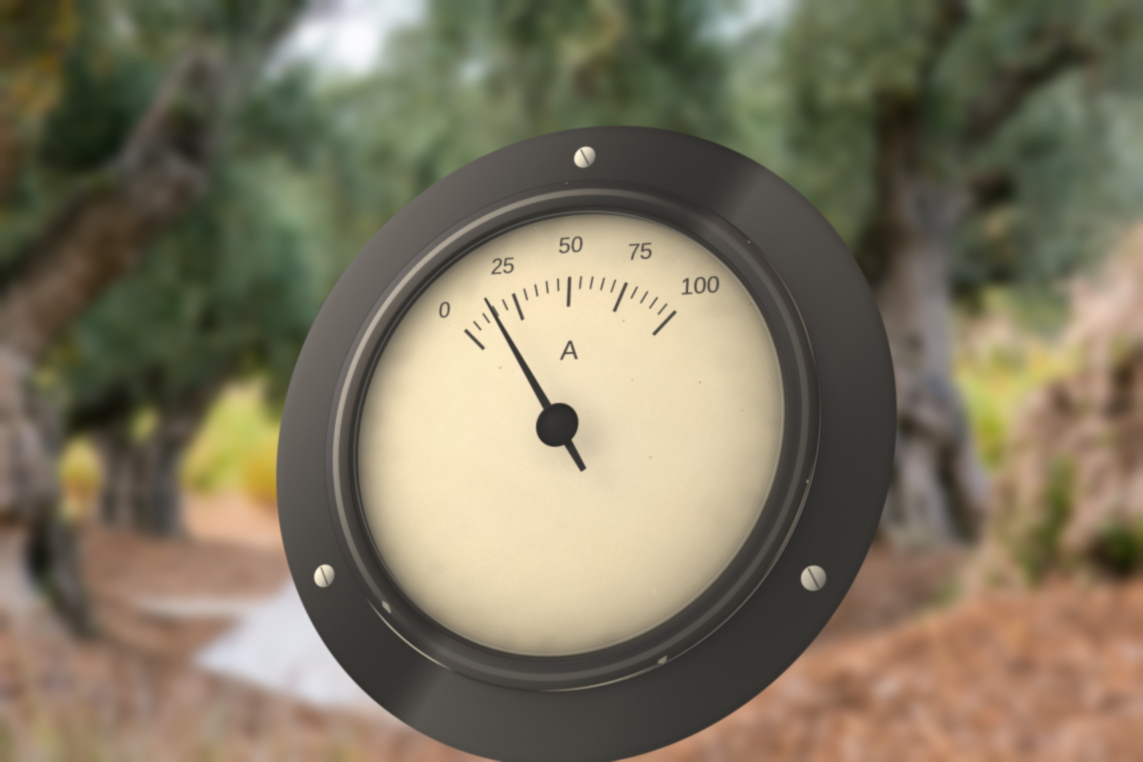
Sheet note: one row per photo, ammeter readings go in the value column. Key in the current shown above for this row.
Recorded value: 15 A
